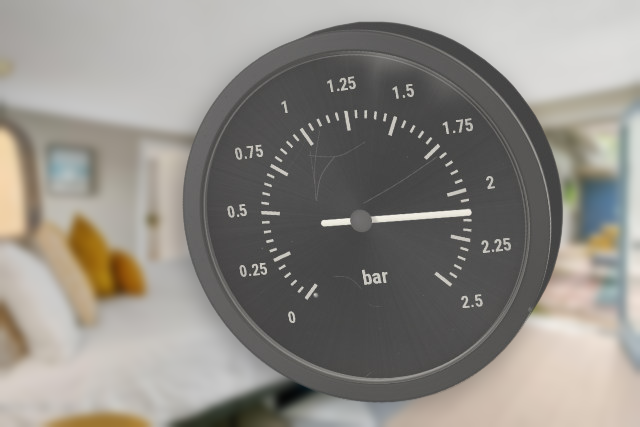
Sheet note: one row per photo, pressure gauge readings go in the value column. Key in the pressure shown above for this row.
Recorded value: 2.1 bar
